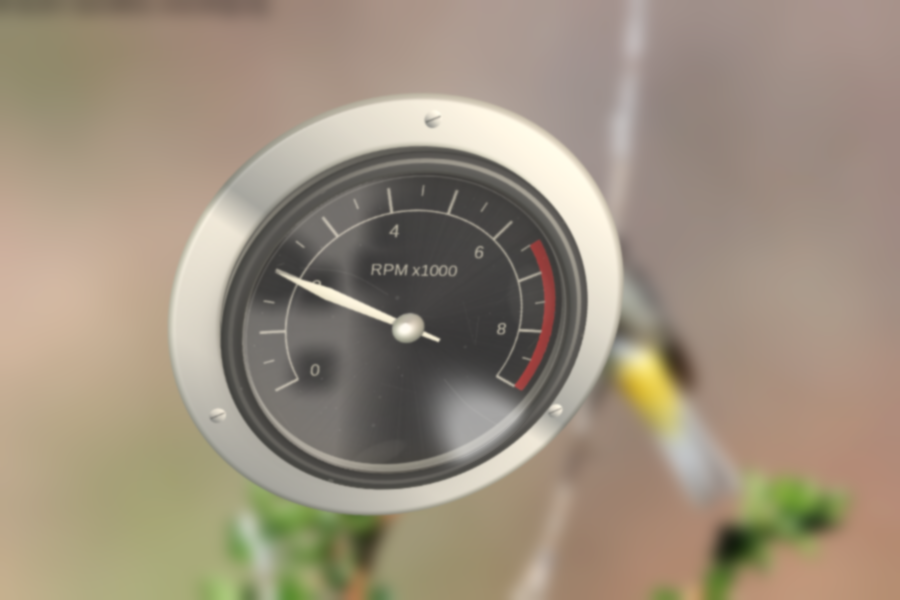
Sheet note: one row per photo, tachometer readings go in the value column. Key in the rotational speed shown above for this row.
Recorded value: 2000 rpm
